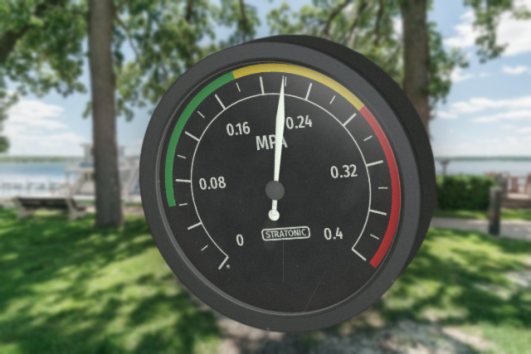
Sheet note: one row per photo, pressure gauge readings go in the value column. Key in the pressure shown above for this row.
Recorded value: 0.22 MPa
